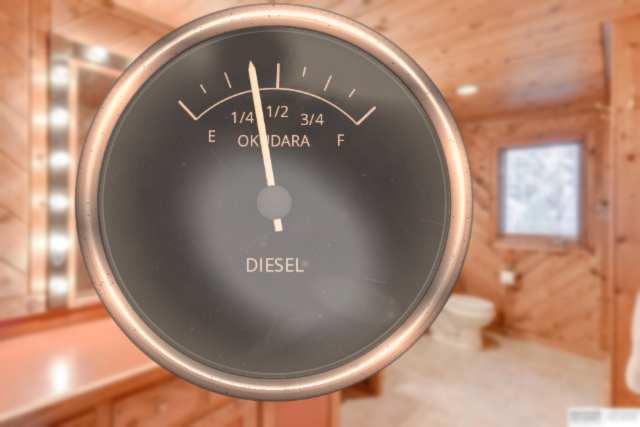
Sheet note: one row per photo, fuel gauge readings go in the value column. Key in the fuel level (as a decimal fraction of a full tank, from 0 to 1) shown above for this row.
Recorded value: 0.375
